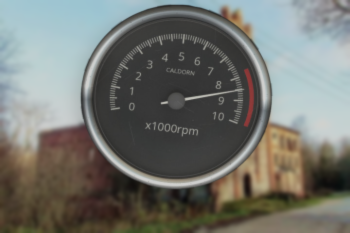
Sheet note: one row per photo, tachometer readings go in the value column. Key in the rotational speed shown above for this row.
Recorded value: 8500 rpm
